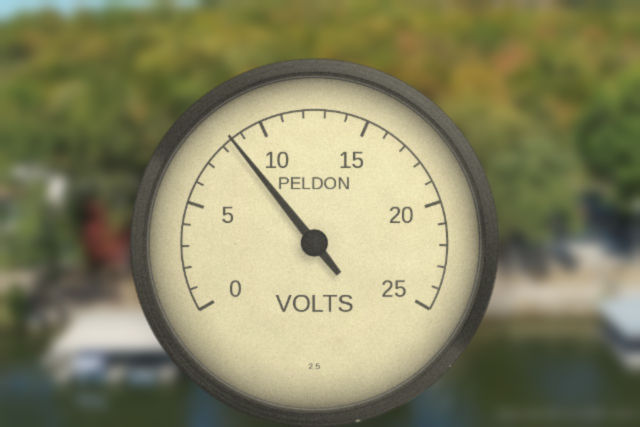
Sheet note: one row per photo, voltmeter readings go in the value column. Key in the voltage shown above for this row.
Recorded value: 8.5 V
